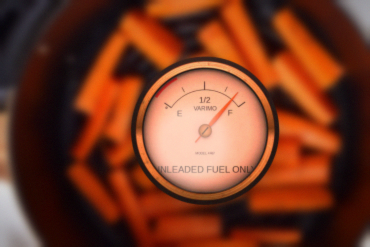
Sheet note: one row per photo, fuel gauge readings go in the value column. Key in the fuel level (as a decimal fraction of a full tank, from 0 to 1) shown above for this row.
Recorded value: 0.875
